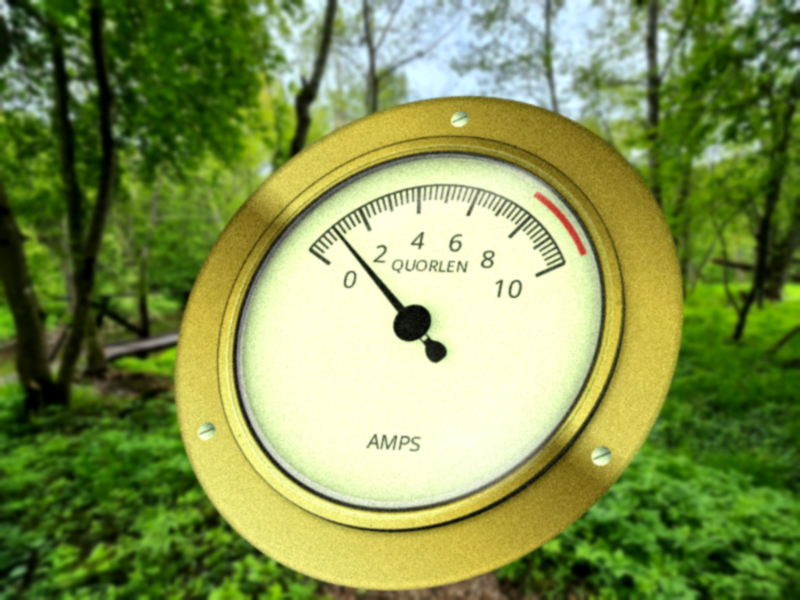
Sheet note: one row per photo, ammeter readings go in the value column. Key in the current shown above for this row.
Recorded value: 1 A
